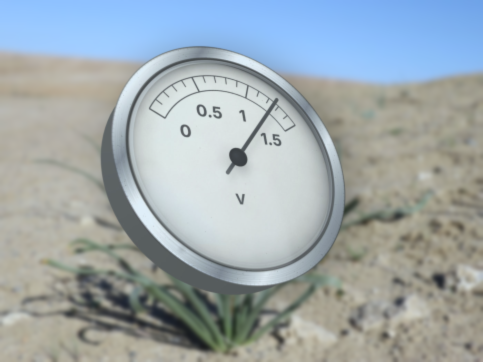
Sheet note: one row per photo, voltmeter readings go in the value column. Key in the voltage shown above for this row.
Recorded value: 1.25 V
